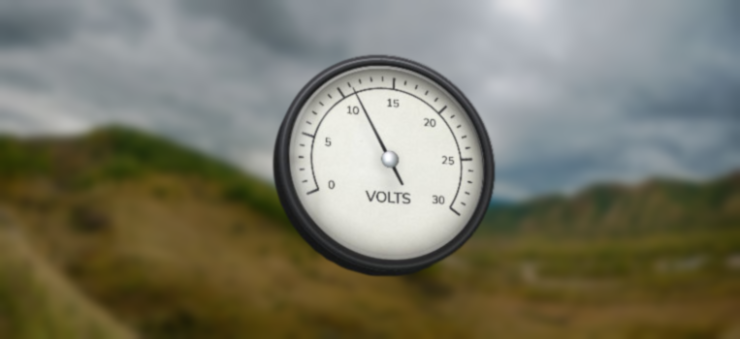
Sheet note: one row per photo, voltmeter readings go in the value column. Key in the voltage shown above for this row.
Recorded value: 11 V
